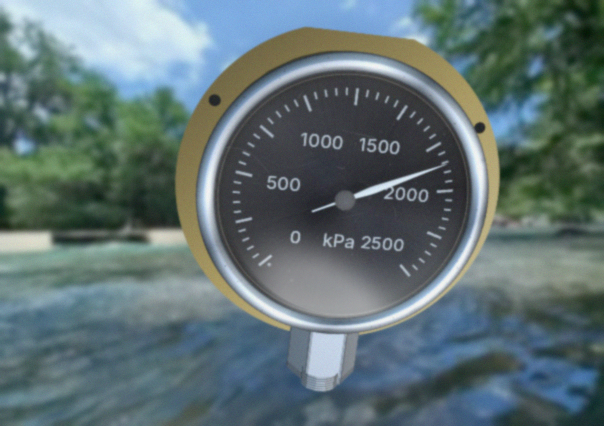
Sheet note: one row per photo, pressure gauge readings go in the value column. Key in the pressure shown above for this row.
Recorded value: 1850 kPa
